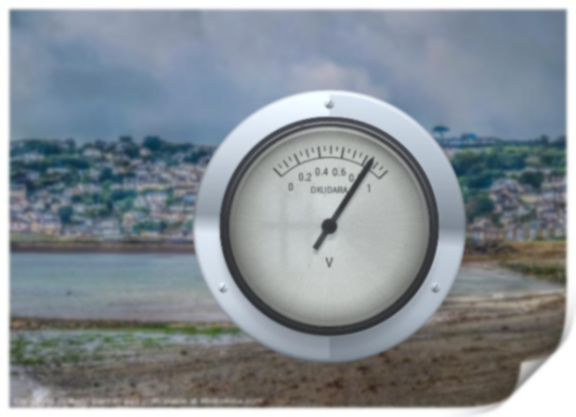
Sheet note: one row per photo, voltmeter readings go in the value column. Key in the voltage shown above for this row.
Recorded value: 0.85 V
